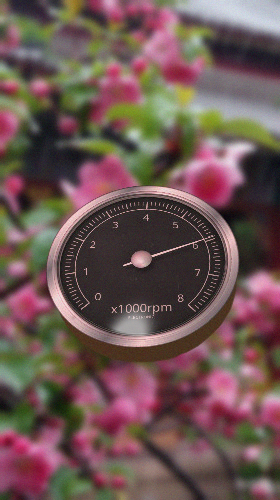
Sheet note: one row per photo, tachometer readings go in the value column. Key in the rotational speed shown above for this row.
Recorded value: 6000 rpm
